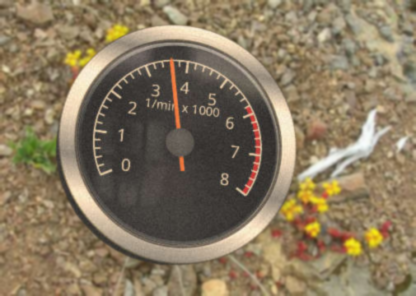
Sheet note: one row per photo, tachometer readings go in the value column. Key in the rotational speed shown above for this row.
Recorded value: 3600 rpm
